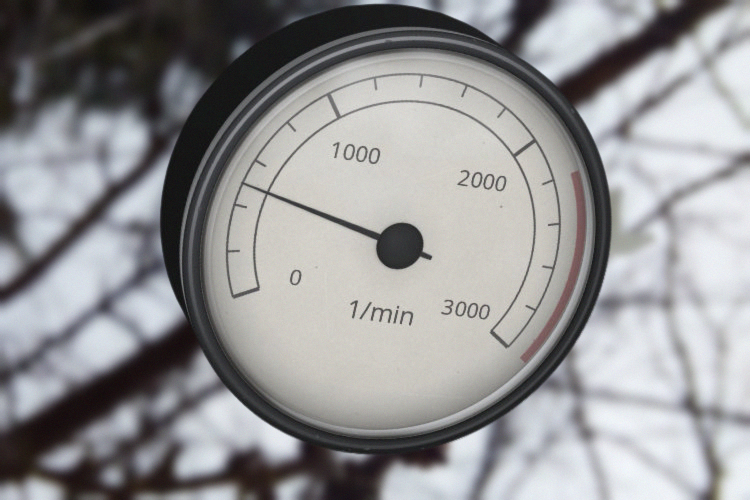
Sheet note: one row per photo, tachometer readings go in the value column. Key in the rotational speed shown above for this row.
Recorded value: 500 rpm
